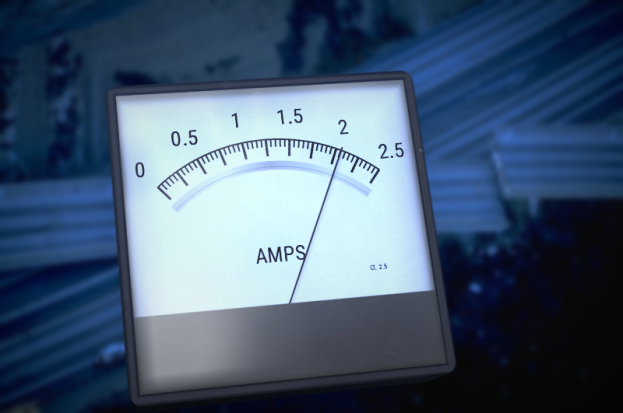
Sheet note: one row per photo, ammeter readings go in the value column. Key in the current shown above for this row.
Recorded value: 2.05 A
